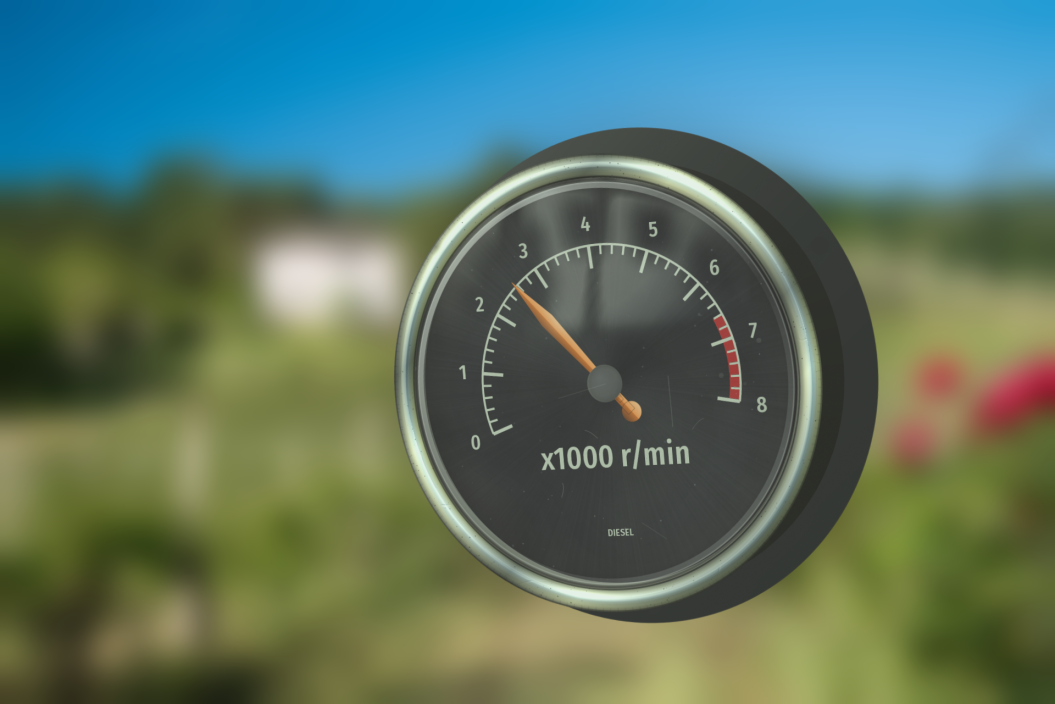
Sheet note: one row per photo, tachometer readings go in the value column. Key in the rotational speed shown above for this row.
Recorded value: 2600 rpm
